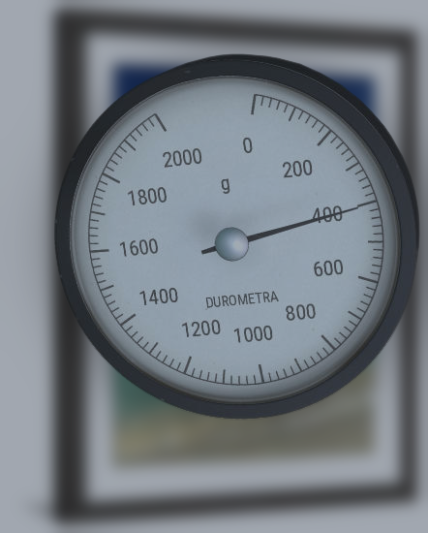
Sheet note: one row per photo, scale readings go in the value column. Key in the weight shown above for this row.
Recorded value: 400 g
